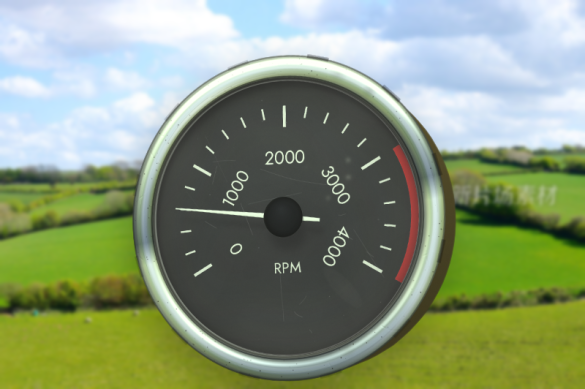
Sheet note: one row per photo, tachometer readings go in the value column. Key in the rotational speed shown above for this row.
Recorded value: 600 rpm
